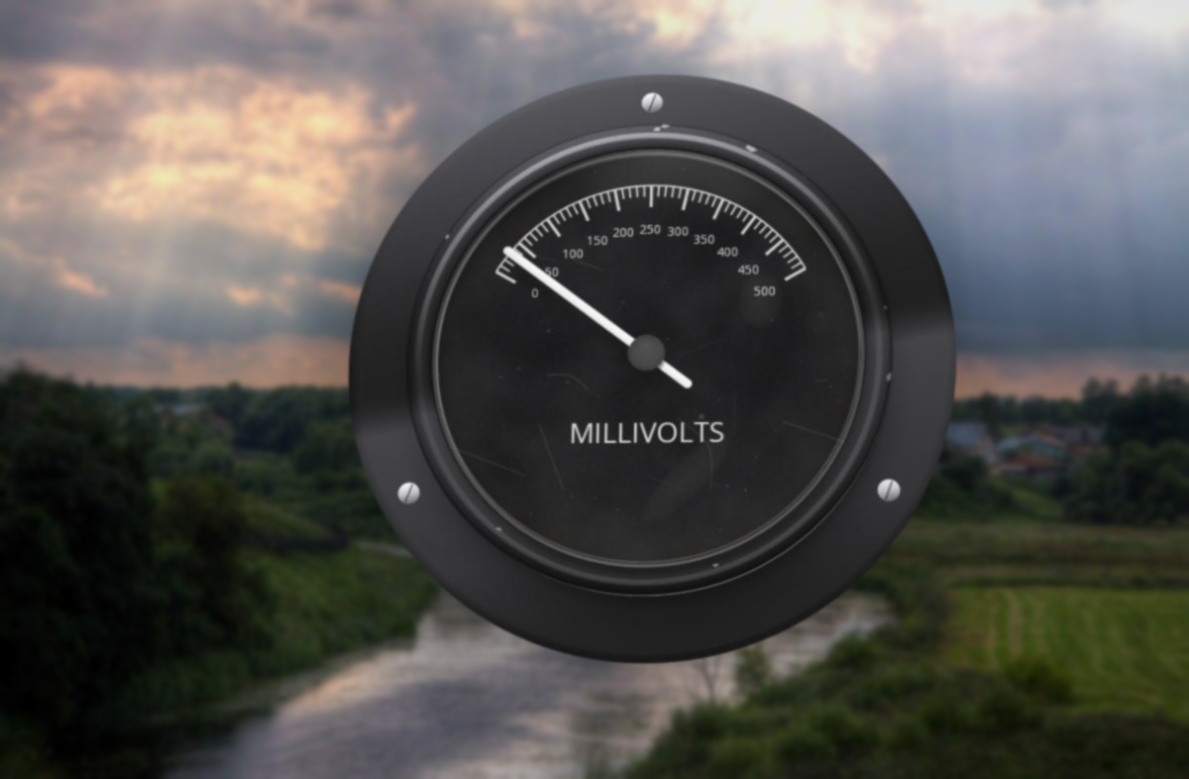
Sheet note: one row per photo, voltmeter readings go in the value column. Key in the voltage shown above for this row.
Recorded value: 30 mV
